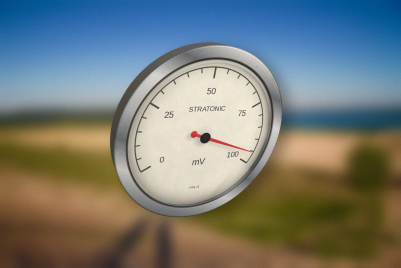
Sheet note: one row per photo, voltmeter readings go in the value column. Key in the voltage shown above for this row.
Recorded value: 95 mV
